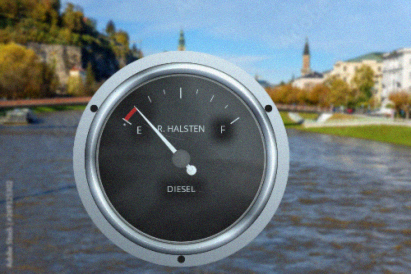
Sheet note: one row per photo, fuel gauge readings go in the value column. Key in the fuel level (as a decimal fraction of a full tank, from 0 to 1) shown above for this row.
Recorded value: 0.125
